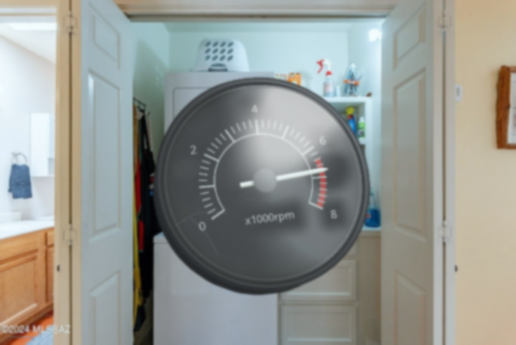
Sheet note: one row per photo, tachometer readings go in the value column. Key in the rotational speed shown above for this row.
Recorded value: 6800 rpm
